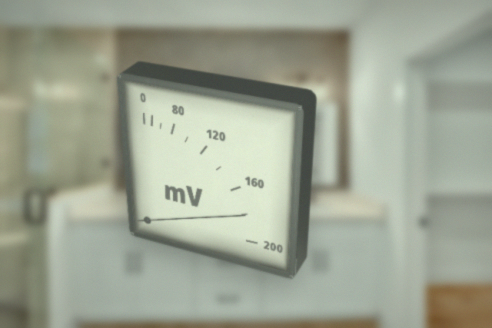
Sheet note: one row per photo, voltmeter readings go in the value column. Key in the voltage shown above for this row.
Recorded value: 180 mV
